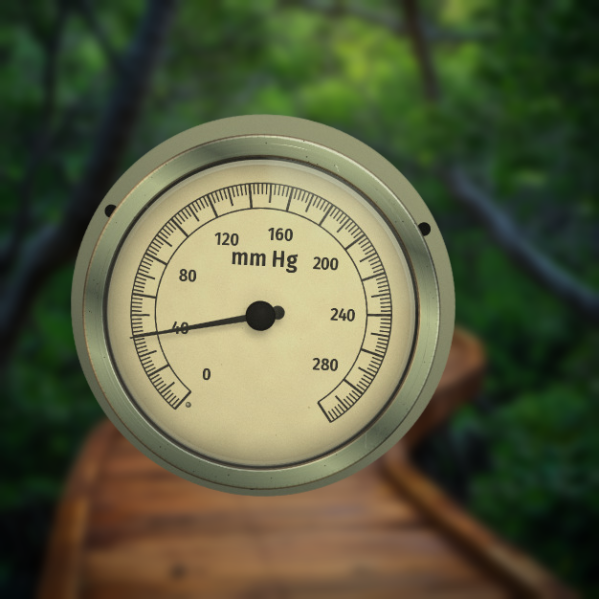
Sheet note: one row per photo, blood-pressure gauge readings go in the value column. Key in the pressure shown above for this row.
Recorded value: 40 mmHg
